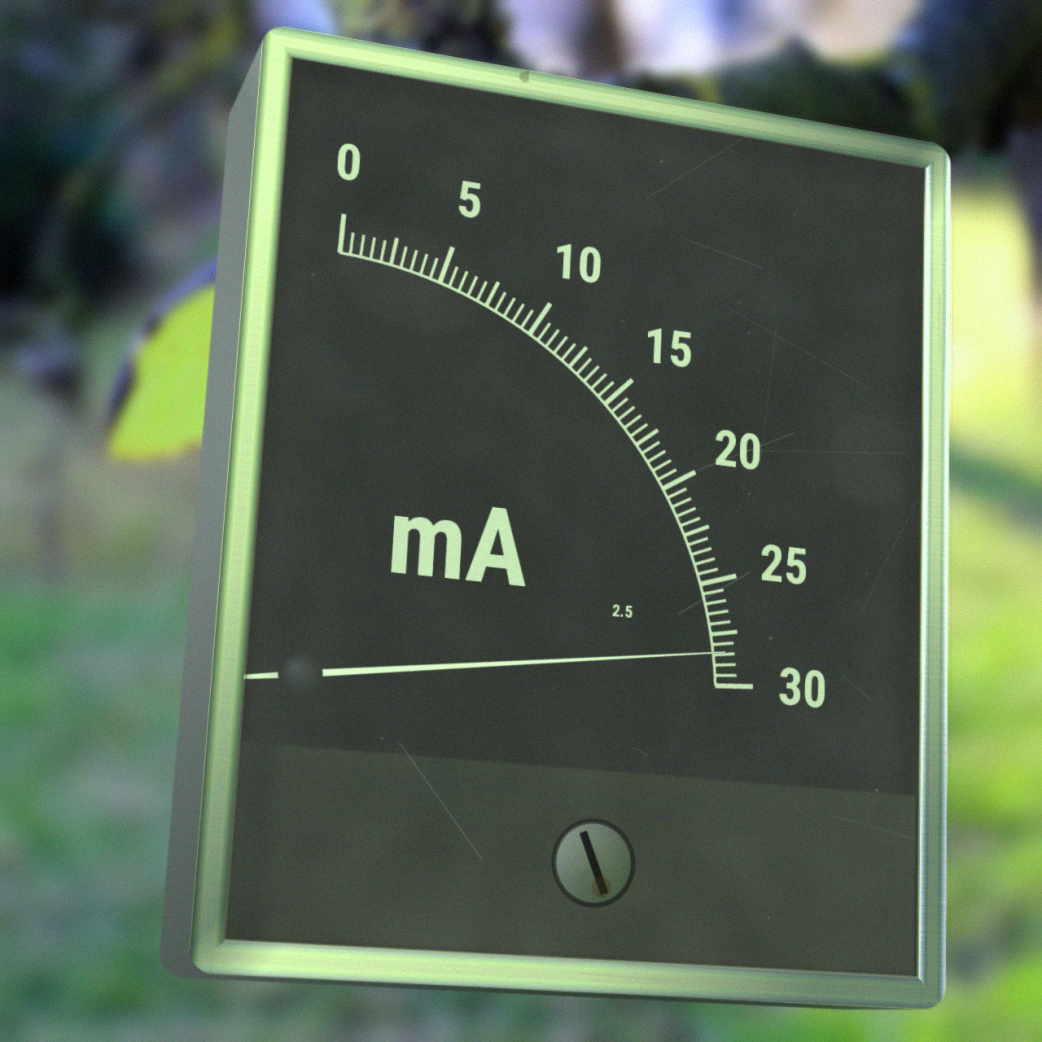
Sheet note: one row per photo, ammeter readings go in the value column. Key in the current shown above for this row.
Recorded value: 28.5 mA
